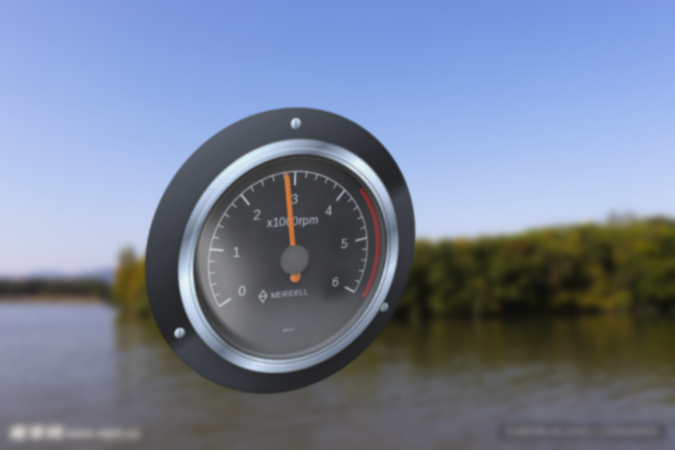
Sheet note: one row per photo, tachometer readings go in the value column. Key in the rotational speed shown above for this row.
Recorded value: 2800 rpm
